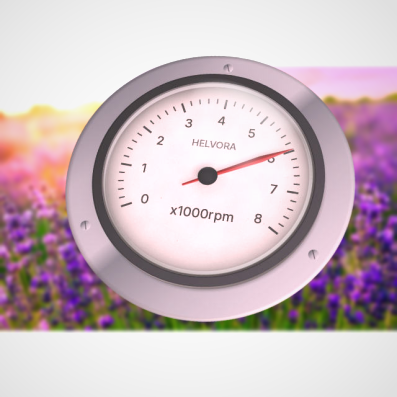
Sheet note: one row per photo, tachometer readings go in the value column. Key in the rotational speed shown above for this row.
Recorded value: 6000 rpm
